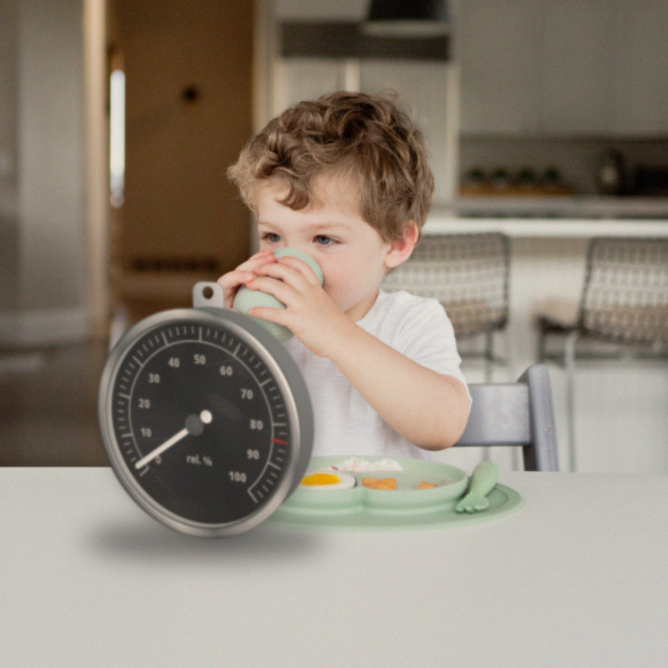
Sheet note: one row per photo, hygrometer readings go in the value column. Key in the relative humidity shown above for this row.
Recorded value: 2 %
